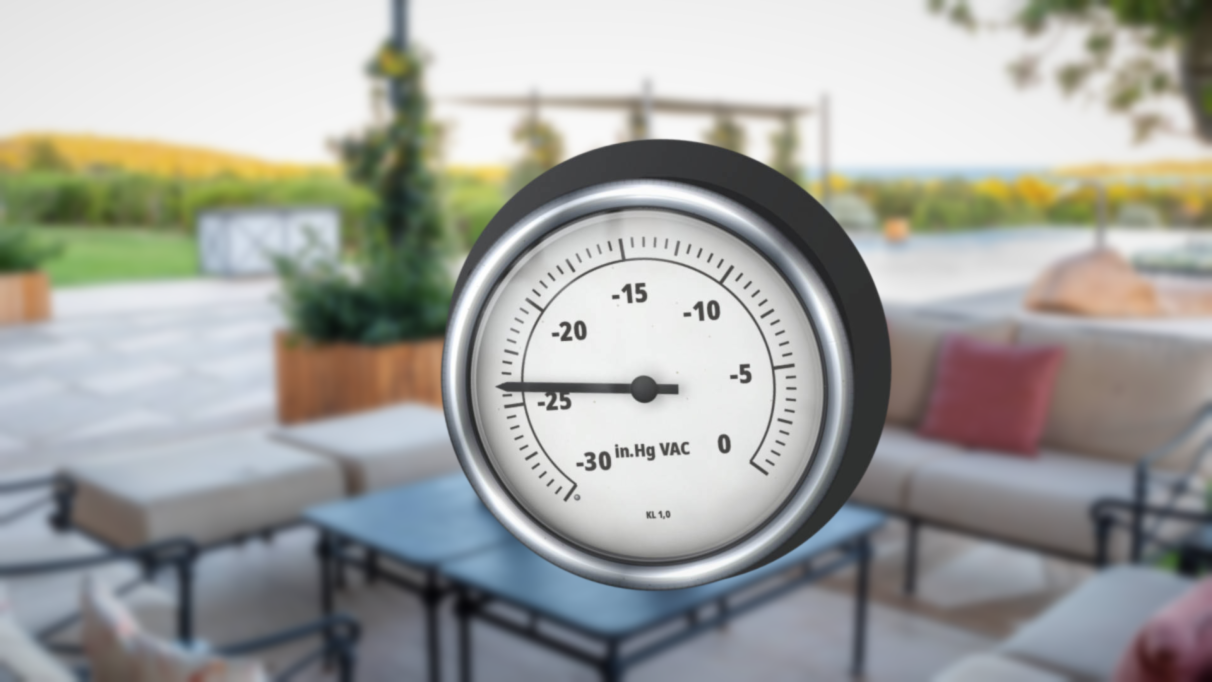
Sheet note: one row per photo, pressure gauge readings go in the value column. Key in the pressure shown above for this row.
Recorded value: -24 inHg
